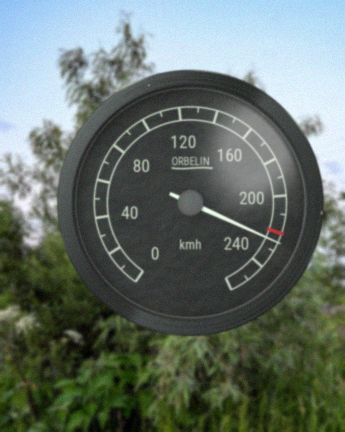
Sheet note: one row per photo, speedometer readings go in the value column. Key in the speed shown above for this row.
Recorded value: 225 km/h
